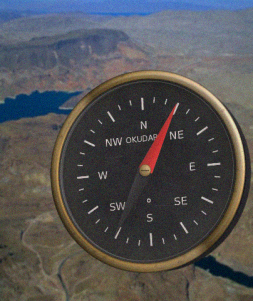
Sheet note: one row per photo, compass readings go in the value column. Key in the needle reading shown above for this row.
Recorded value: 30 °
